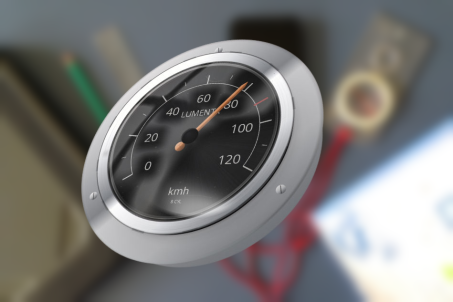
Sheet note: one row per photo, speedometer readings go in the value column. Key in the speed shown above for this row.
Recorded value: 80 km/h
